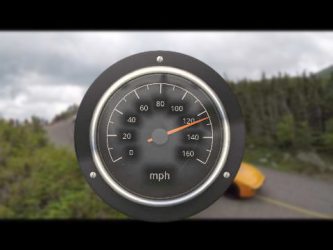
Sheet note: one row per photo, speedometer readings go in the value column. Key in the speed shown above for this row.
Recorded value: 125 mph
